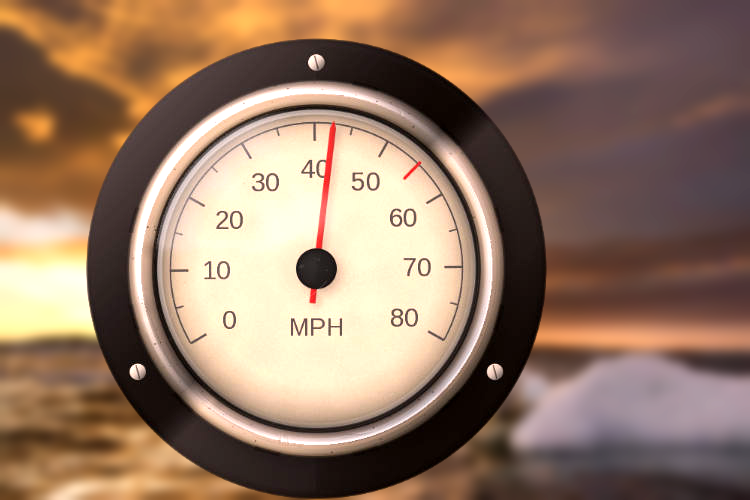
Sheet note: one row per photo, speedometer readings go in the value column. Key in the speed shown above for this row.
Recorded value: 42.5 mph
